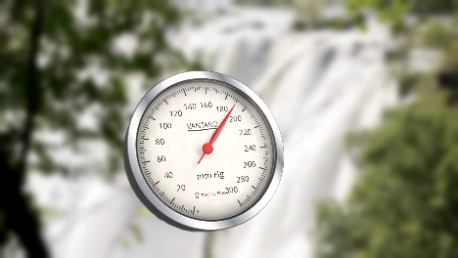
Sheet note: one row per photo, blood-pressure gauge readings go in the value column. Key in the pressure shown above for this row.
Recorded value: 190 mmHg
